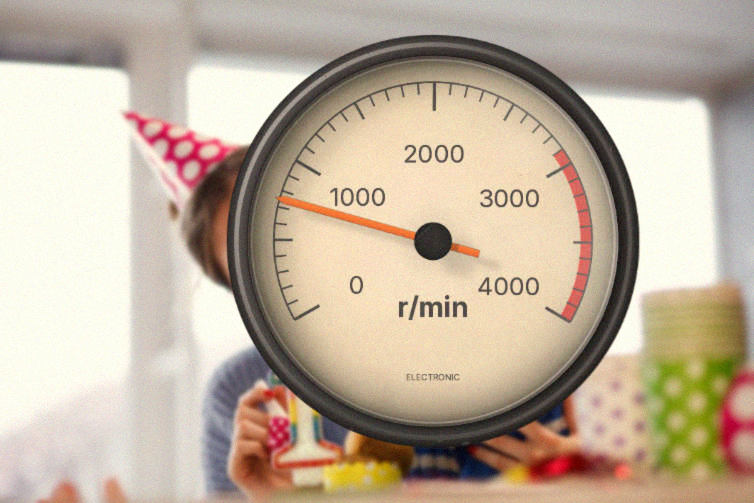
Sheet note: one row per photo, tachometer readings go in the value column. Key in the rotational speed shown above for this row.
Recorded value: 750 rpm
